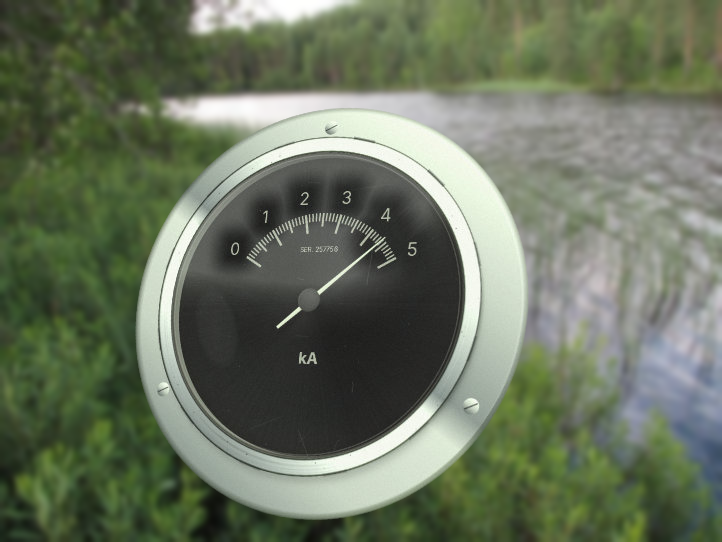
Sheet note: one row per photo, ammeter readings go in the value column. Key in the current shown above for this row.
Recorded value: 4.5 kA
